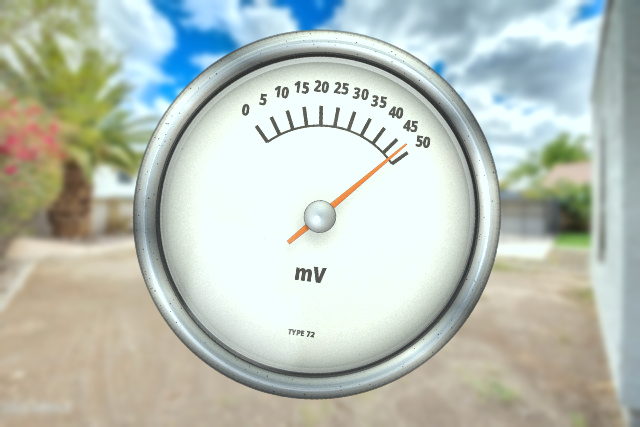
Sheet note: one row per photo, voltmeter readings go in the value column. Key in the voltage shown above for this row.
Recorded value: 47.5 mV
